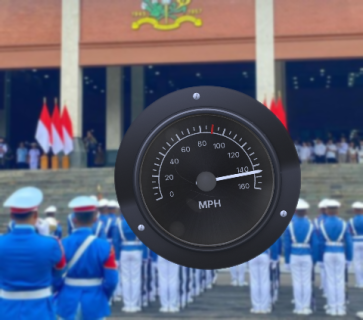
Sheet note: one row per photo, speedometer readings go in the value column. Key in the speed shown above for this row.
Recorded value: 145 mph
